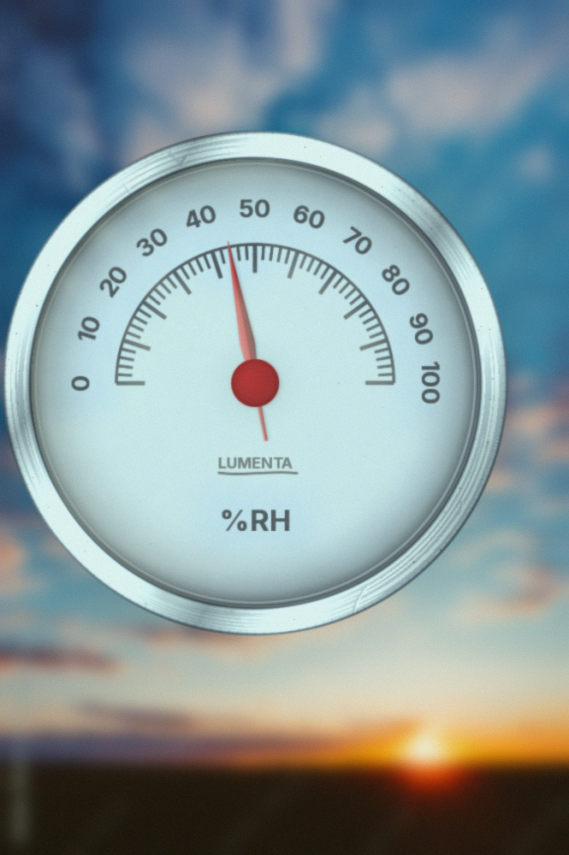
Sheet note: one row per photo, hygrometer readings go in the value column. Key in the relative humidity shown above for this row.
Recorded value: 44 %
